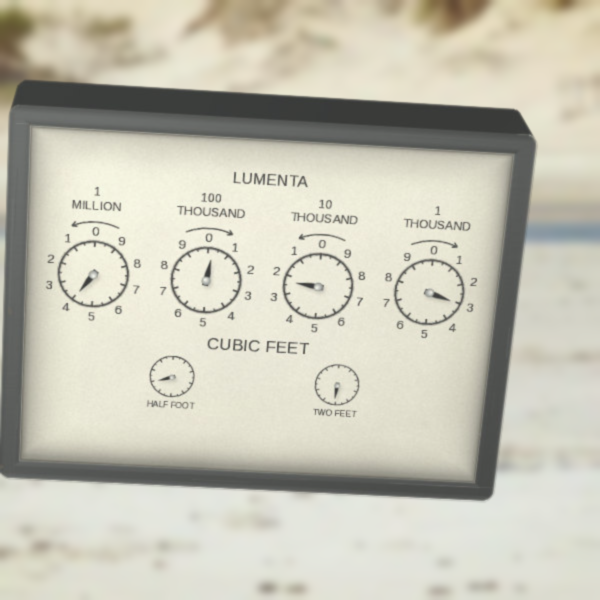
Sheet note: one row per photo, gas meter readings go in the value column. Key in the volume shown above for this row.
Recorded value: 402300 ft³
